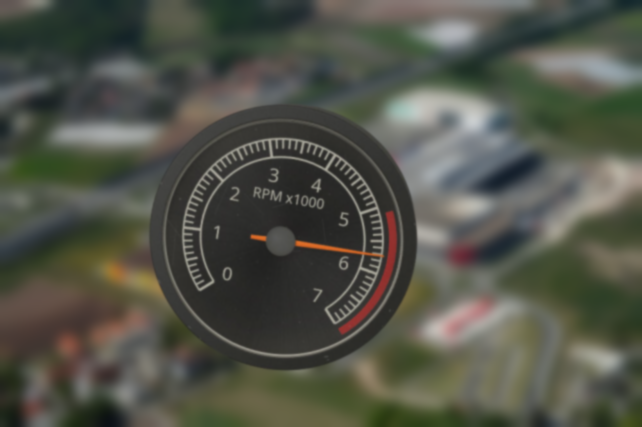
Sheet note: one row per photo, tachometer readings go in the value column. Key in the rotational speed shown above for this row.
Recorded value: 5700 rpm
